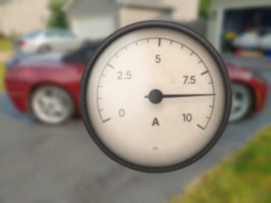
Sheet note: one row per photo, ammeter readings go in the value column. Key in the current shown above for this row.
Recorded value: 8.5 A
